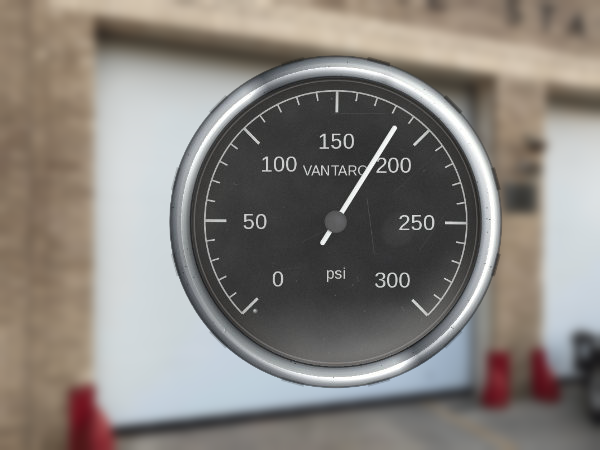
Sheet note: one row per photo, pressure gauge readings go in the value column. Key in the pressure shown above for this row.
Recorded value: 185 psi
